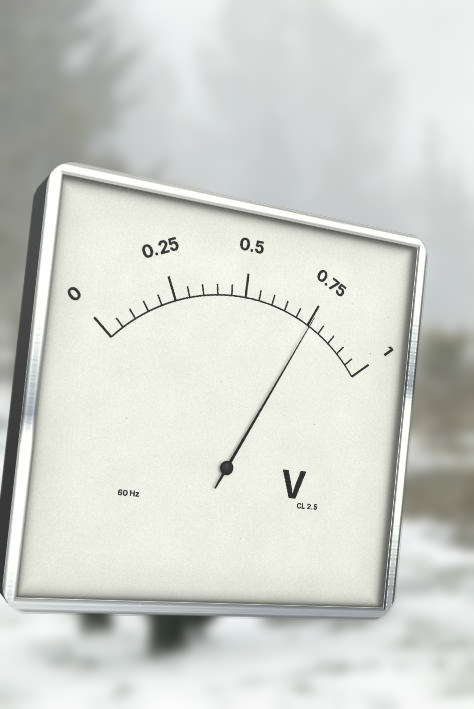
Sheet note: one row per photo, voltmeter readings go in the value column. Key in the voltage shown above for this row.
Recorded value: 0.75 V
